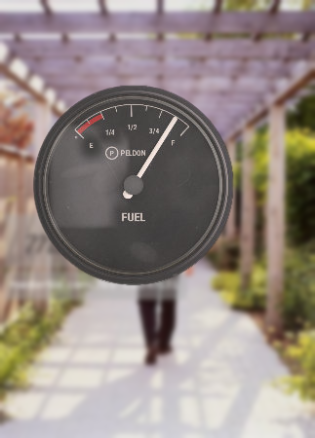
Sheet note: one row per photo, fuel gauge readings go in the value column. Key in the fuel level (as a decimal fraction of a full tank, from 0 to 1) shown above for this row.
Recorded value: 0.875
